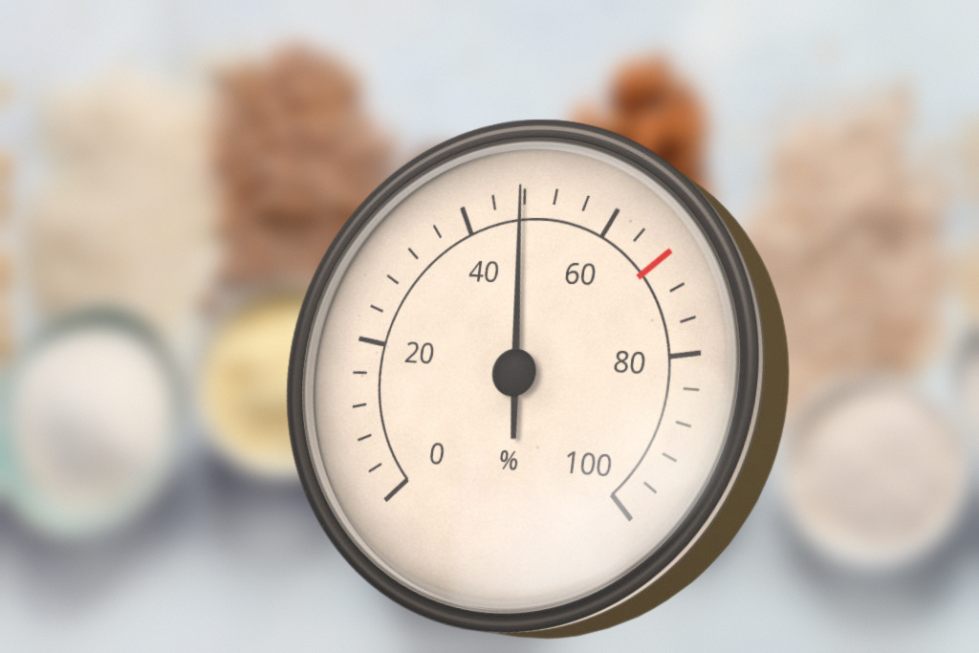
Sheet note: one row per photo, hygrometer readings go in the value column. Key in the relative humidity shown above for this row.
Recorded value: 48 %
